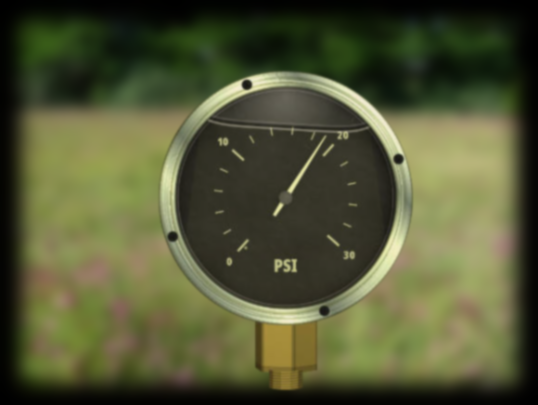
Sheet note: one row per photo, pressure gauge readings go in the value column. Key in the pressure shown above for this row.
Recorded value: 19 psi
